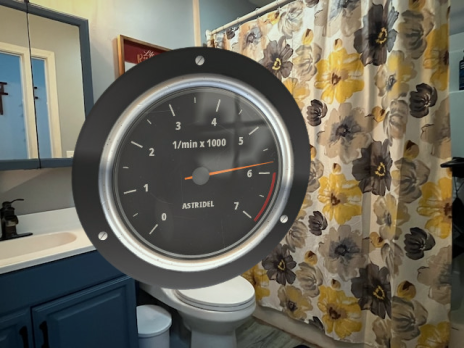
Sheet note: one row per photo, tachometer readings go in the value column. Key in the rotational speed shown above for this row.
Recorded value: 5750 rpm
